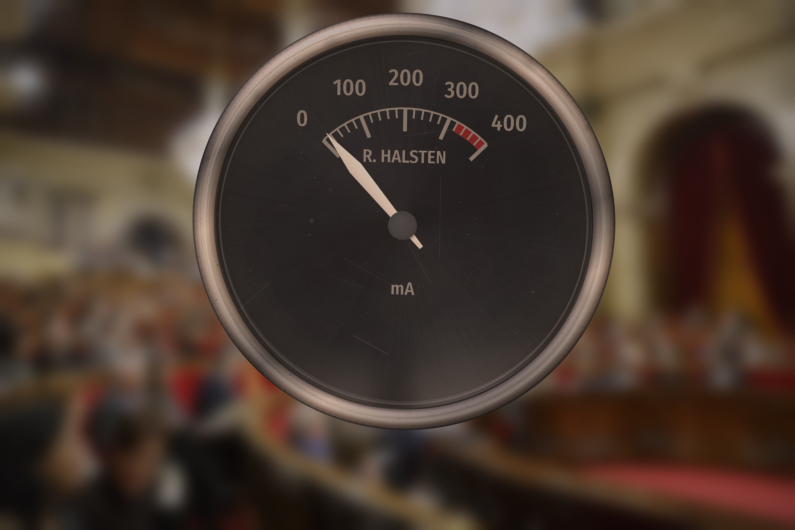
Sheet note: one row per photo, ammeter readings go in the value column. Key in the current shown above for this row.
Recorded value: 20 mA
